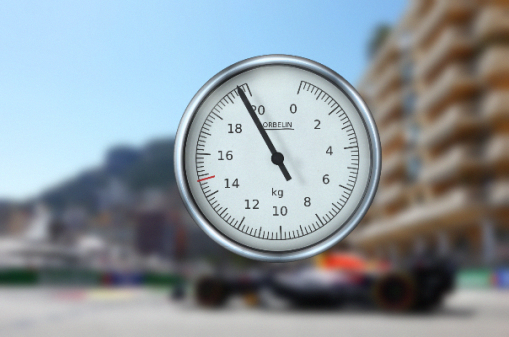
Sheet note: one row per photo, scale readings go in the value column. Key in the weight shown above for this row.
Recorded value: 19.6 kg
